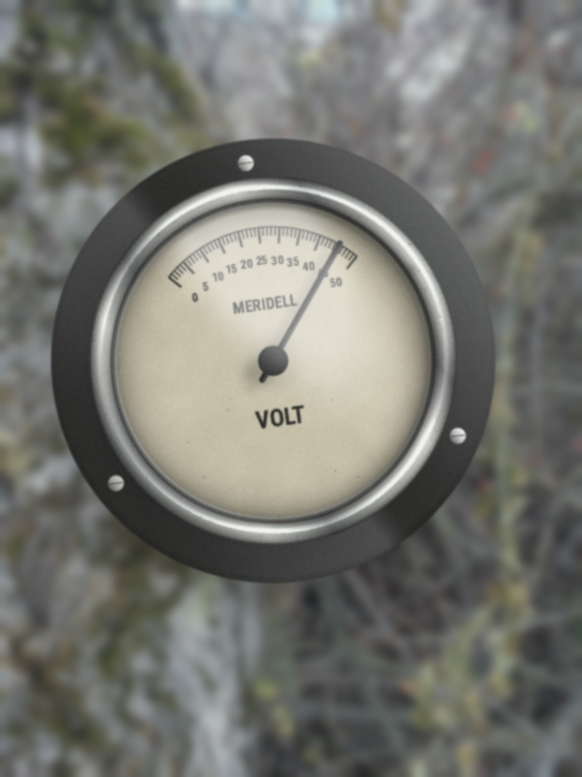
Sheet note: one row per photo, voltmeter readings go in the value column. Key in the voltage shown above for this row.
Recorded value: 45 V
